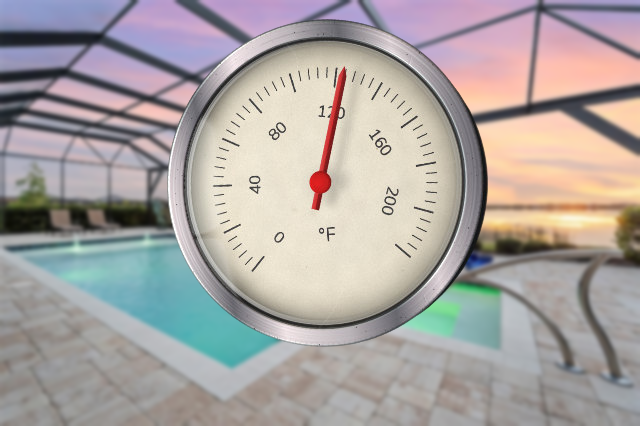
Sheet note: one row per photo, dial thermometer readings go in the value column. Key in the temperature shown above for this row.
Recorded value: 124 °F
